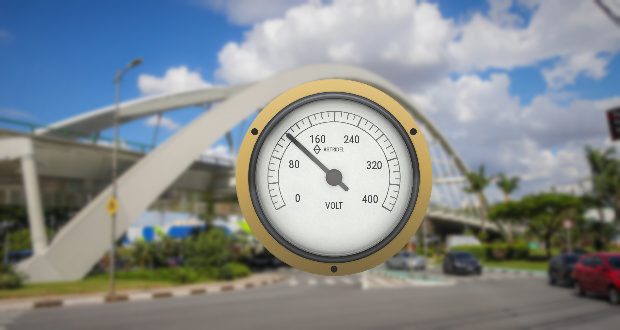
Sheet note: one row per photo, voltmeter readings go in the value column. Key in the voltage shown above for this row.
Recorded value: 120 V
